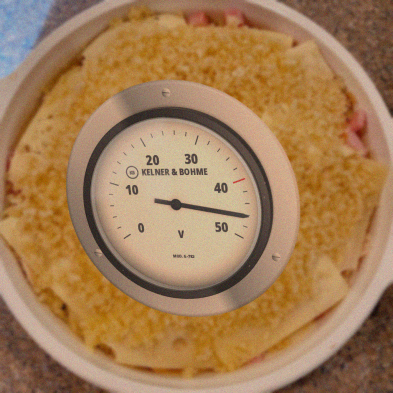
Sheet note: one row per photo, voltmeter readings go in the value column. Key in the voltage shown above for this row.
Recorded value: 46 V
